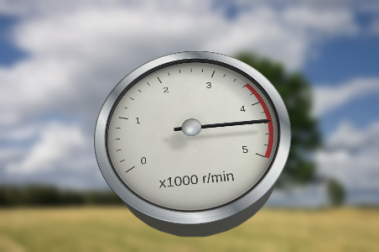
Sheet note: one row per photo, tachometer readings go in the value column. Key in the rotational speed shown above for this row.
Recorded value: 4400 rpm
